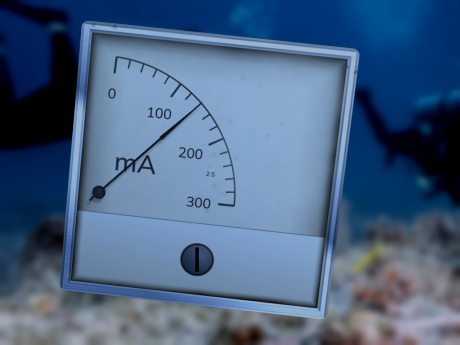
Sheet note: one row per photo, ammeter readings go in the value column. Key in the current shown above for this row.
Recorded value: 140 mA
